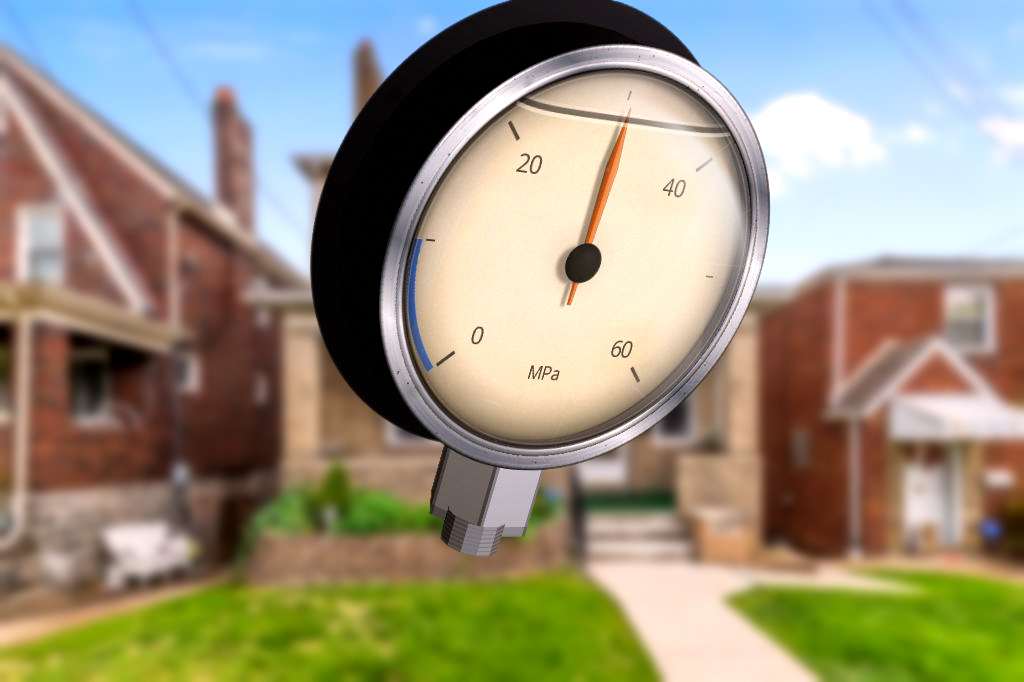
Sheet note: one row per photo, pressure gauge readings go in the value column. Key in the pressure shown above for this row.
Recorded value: 30 MPa
